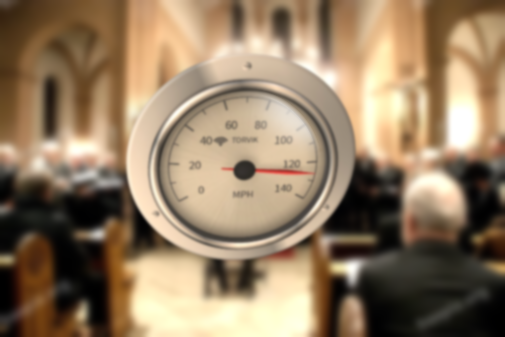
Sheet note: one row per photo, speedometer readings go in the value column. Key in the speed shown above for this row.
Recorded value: 125 mph
